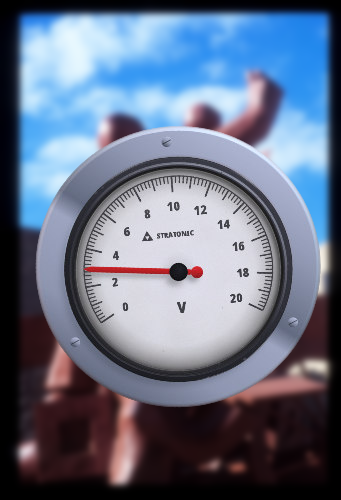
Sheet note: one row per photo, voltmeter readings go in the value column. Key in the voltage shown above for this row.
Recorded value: 3 V
